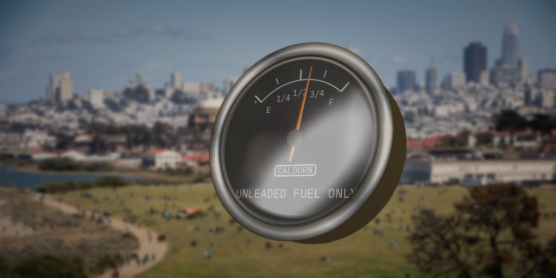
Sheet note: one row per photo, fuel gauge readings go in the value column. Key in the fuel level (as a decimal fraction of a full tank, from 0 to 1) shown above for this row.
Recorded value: 0.625
